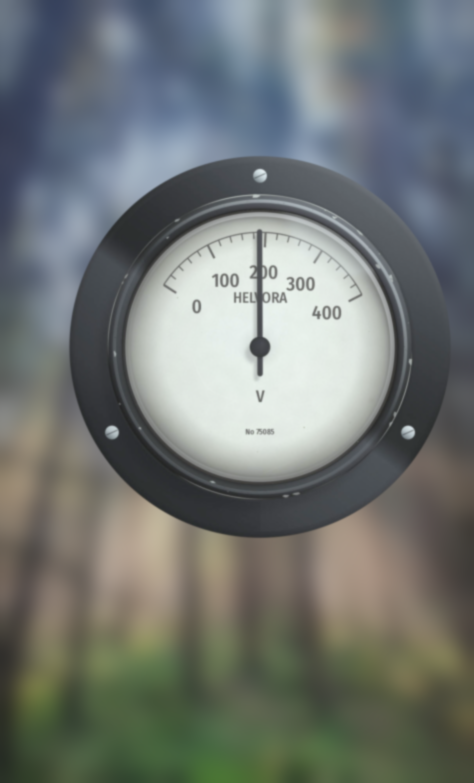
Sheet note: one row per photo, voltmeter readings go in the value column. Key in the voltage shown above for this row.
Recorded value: 190 V
